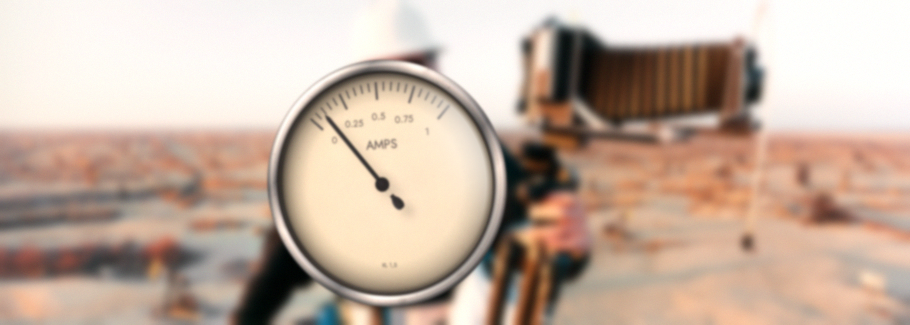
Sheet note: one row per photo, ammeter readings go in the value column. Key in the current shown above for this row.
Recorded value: 0.1 A
